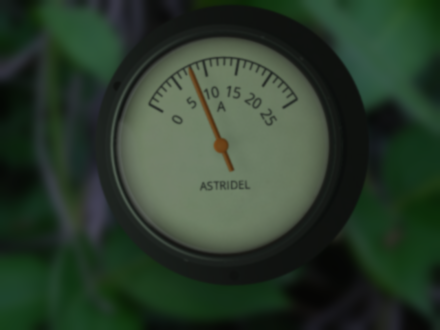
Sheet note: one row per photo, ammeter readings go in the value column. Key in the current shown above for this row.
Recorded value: 8 A
